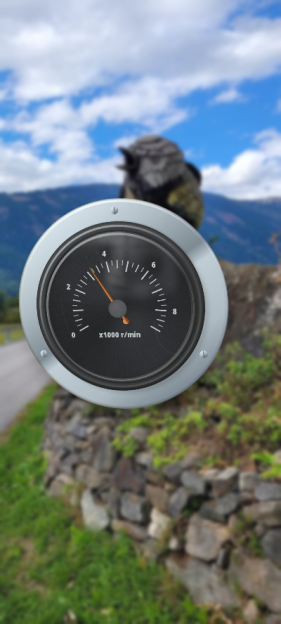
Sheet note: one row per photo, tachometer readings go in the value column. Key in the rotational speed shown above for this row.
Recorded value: 3250 rpm
